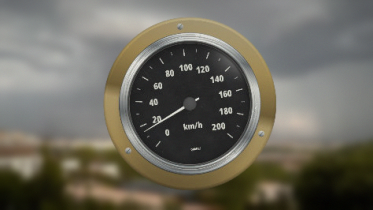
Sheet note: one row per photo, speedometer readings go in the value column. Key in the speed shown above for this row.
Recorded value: 15 km/h
